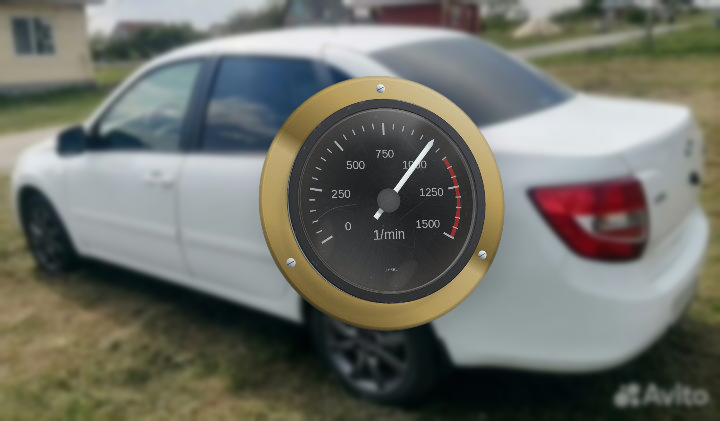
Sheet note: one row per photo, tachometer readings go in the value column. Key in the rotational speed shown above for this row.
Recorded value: 1000 rpm
